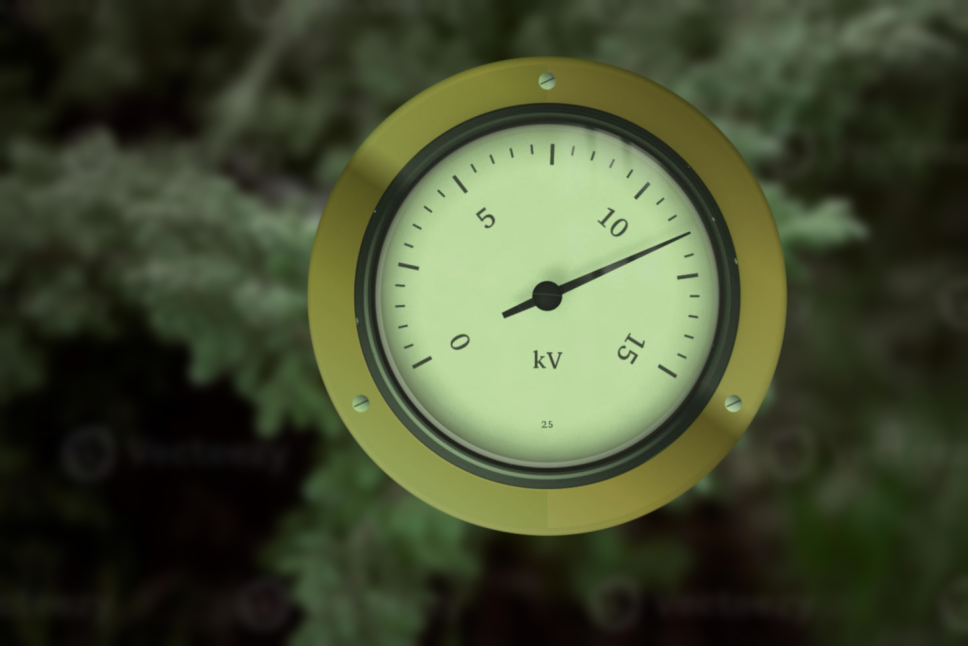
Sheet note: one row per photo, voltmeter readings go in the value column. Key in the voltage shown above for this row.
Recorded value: 11.5 kV
